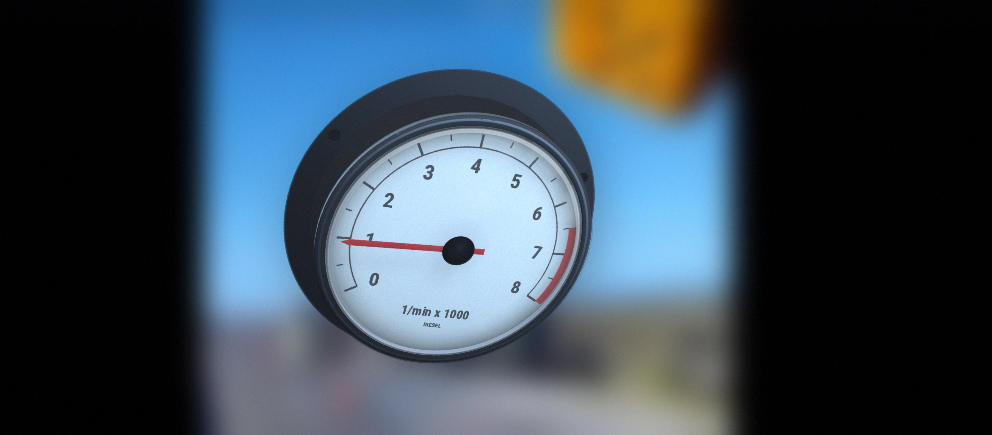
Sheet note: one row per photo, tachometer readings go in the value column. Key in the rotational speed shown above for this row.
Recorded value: 1000 rpm
